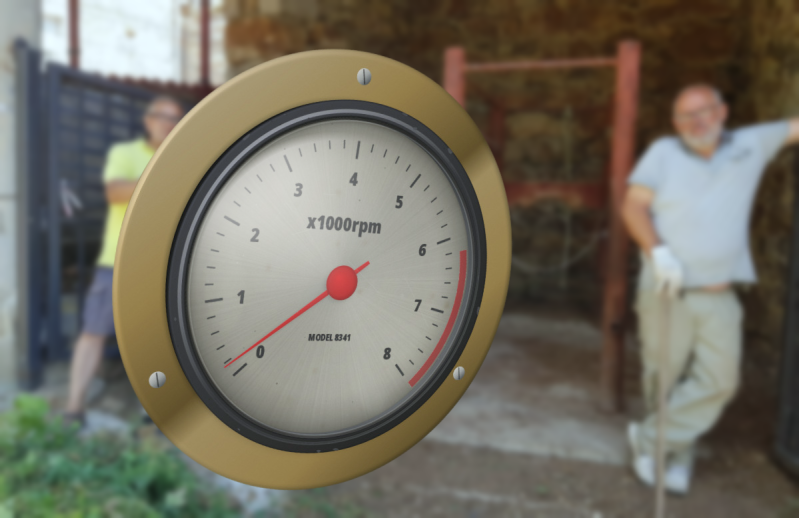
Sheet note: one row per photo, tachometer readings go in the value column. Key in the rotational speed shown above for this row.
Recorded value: 200 rpm
